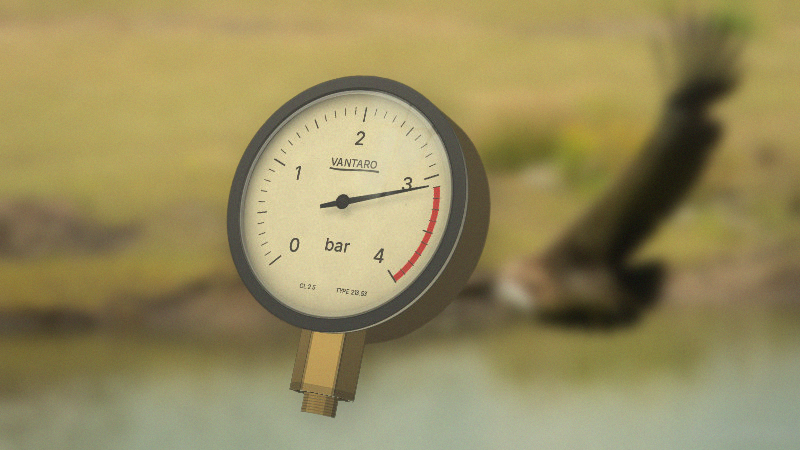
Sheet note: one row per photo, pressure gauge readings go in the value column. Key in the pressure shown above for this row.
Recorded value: 3.1 bar
